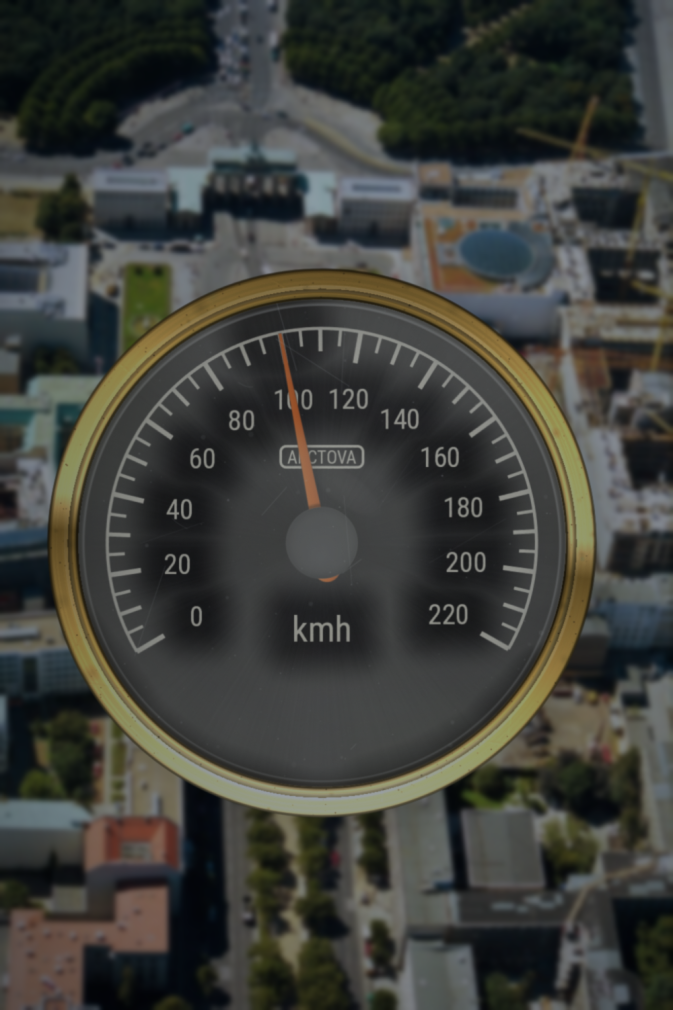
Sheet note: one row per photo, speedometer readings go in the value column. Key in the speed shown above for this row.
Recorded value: 100 km/h
